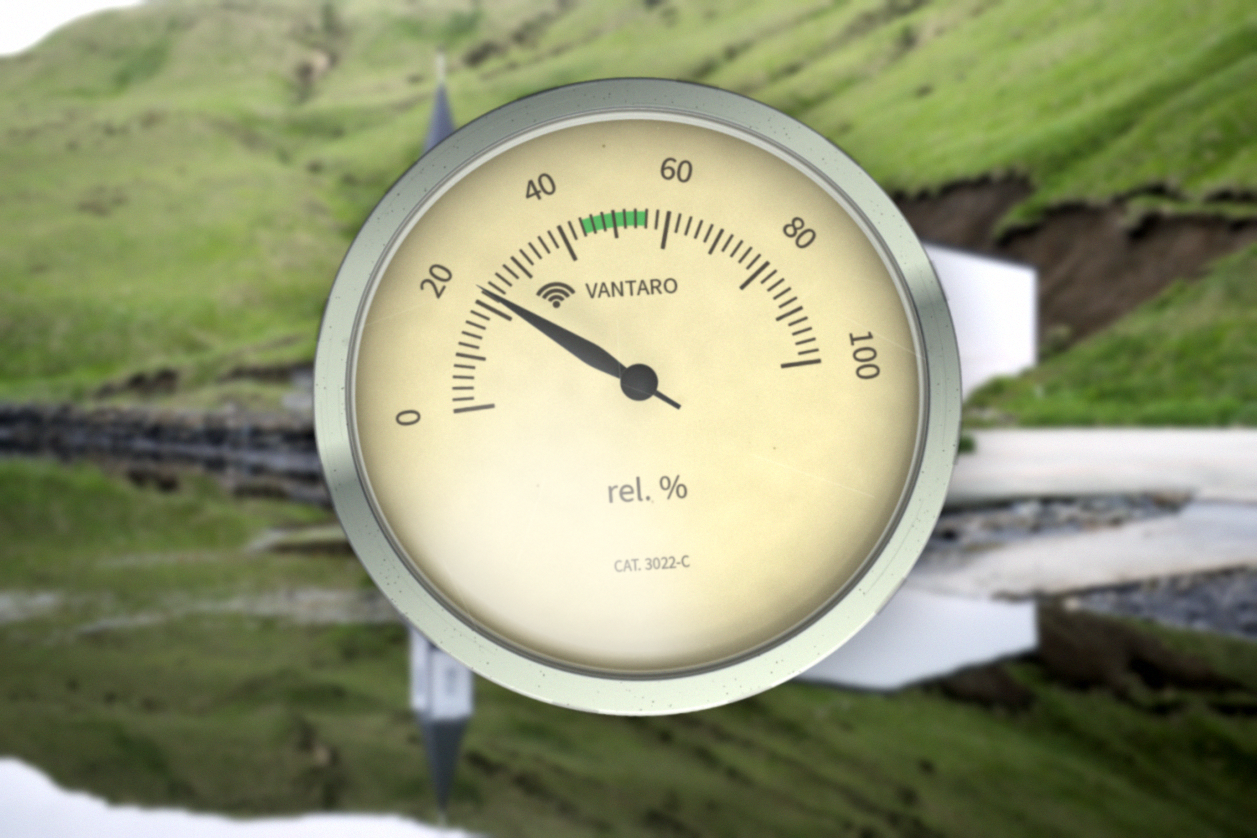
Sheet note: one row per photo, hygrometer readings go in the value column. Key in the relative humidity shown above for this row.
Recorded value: 22 %
